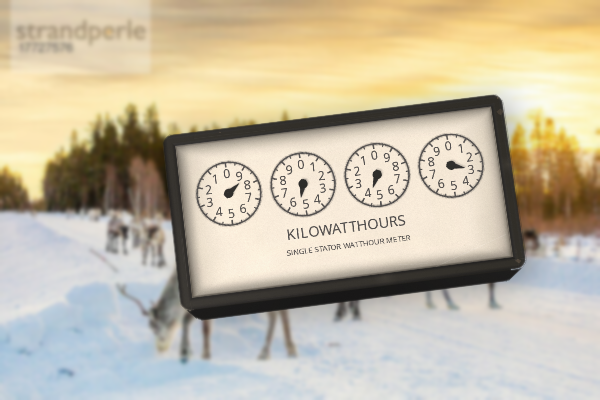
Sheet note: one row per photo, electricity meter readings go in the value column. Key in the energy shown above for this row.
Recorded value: 8543 kWh
